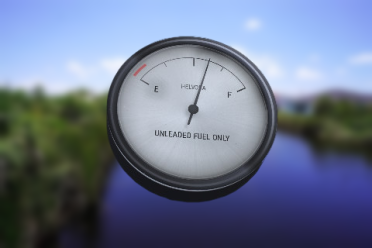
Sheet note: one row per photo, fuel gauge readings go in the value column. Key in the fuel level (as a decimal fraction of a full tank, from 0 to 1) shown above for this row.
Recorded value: 0.625
